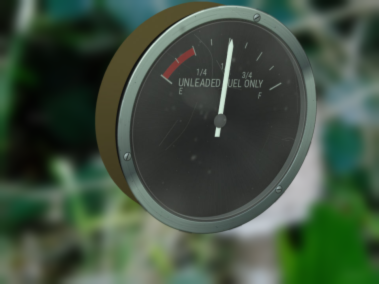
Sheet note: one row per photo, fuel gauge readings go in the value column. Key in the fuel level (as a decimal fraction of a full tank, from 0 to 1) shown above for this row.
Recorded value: 0.5
